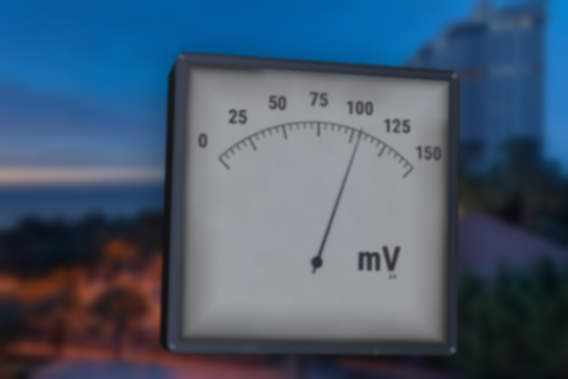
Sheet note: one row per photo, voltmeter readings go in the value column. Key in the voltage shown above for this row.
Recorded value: 105 mV
